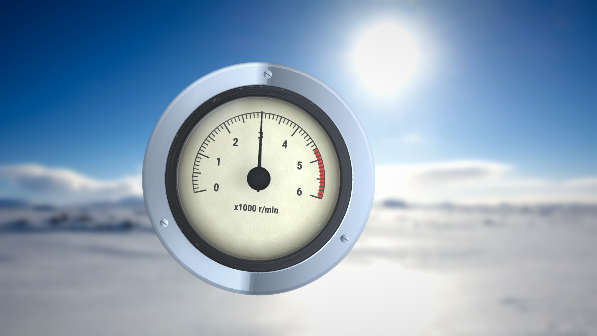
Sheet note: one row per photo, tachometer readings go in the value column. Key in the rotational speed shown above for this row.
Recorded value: 3000 rpm
